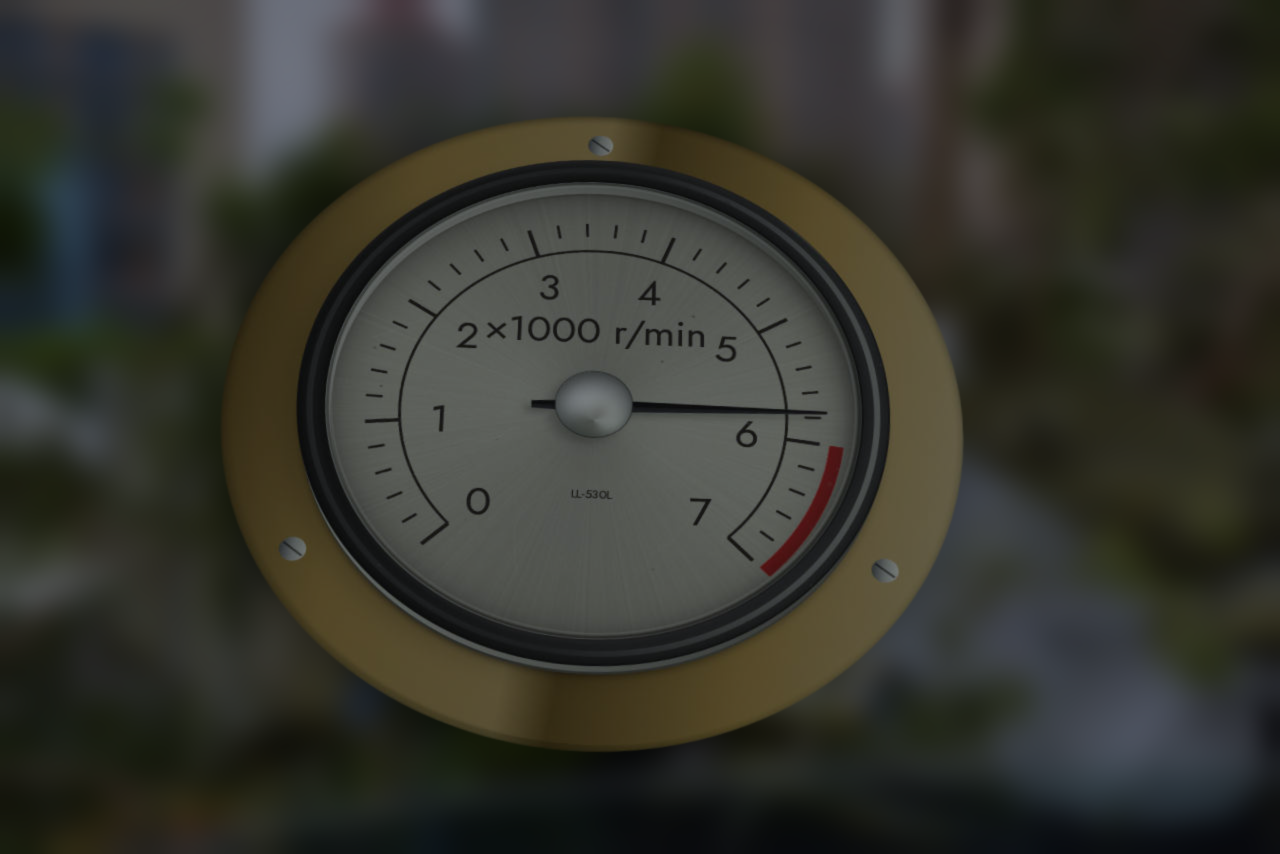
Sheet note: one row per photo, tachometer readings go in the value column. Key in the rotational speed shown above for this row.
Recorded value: 5800 rpm
